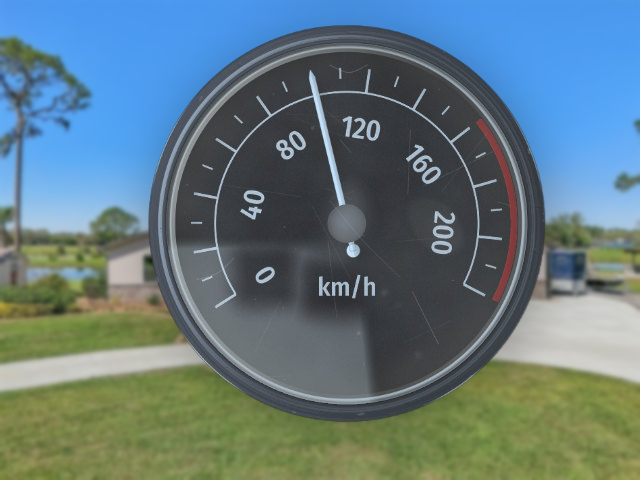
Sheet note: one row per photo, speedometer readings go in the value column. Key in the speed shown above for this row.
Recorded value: 100 km/h
